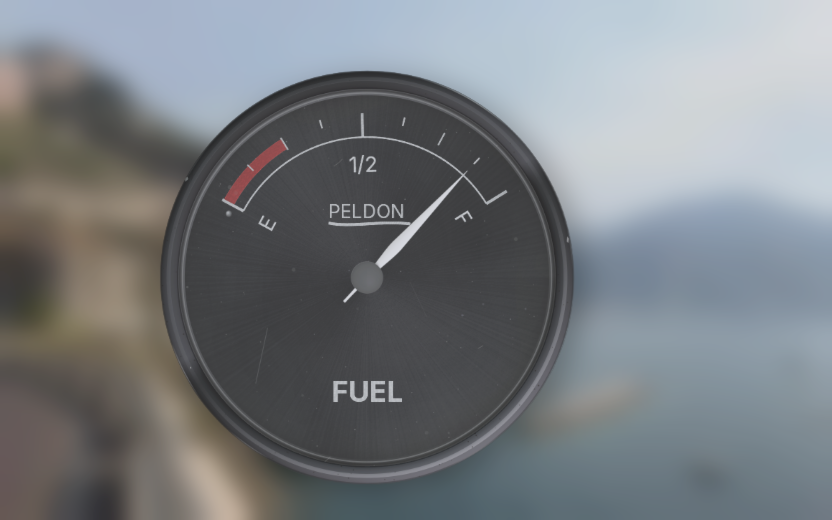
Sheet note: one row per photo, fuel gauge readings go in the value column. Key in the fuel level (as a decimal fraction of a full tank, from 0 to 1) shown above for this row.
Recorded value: 0.875
